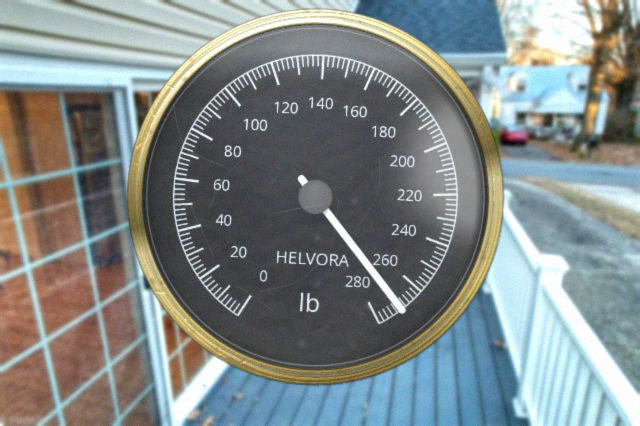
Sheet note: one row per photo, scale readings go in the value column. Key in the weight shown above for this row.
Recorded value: 270 lb
